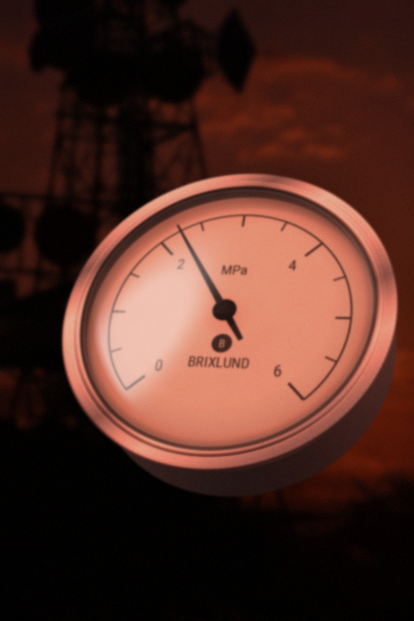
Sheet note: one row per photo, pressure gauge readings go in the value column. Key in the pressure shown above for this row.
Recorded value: 2.25 MPa
